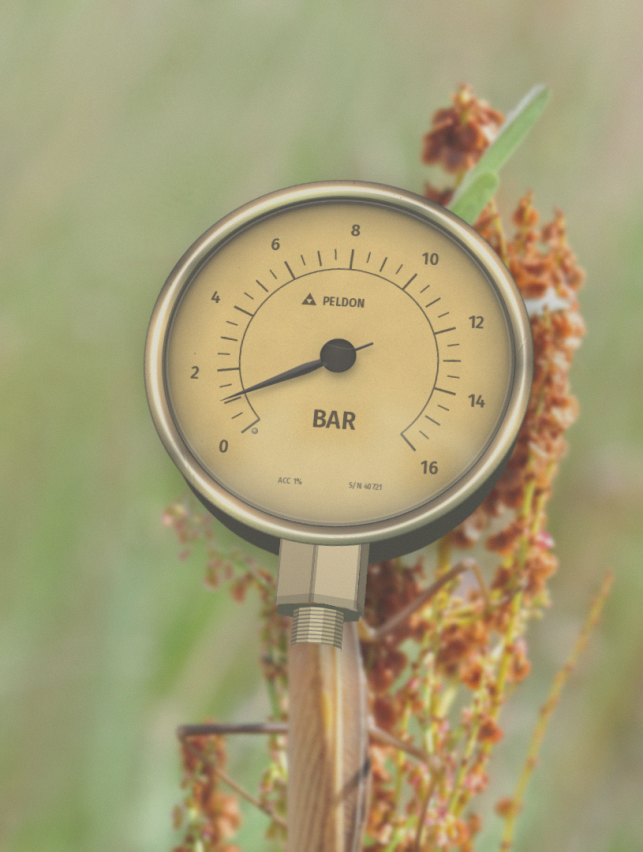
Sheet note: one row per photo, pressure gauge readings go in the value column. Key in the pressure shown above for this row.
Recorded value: 1 bar
